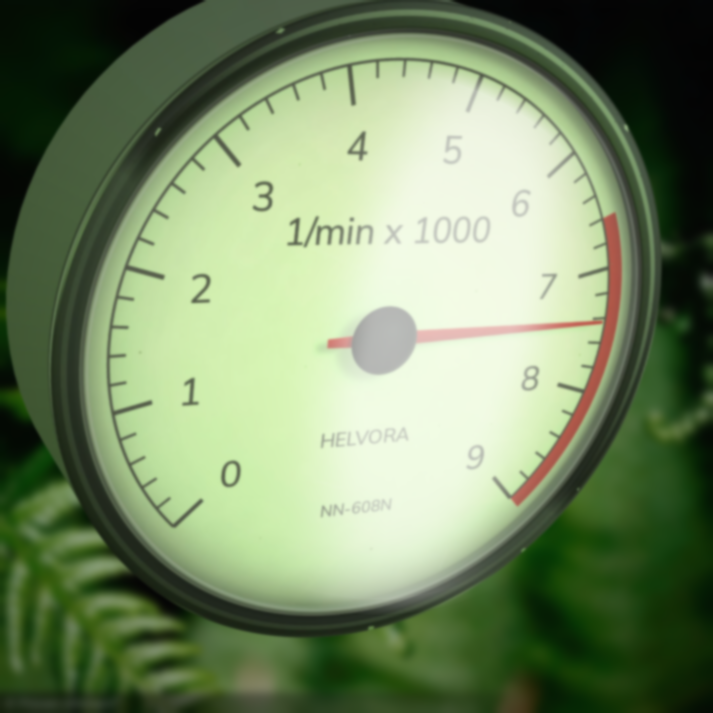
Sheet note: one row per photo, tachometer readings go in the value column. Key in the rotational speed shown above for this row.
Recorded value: 7400 rpm
